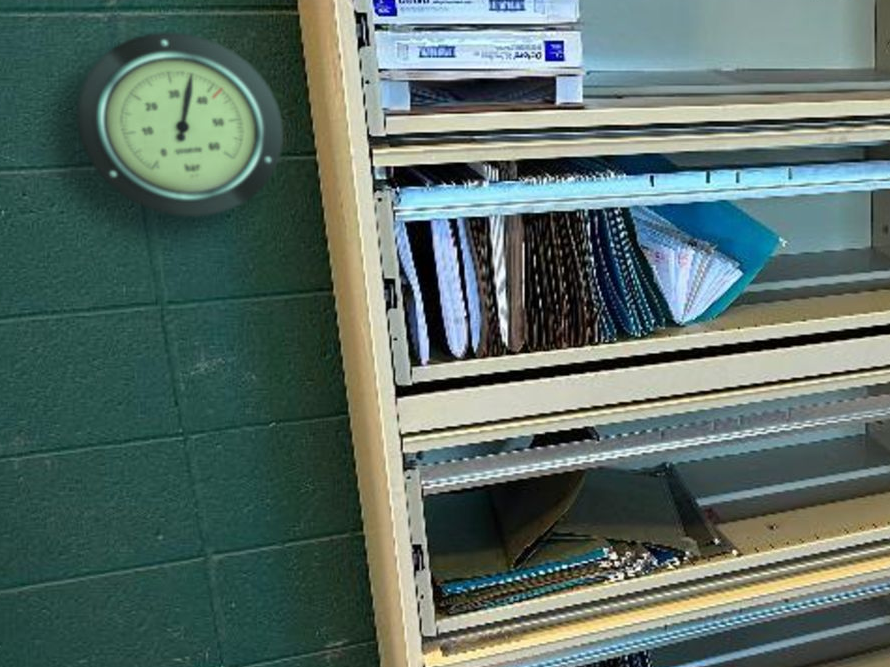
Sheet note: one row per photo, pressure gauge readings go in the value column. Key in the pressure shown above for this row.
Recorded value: 35 bar
